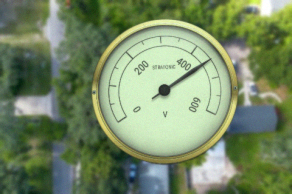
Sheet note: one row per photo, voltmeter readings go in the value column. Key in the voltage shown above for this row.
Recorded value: 450 V
